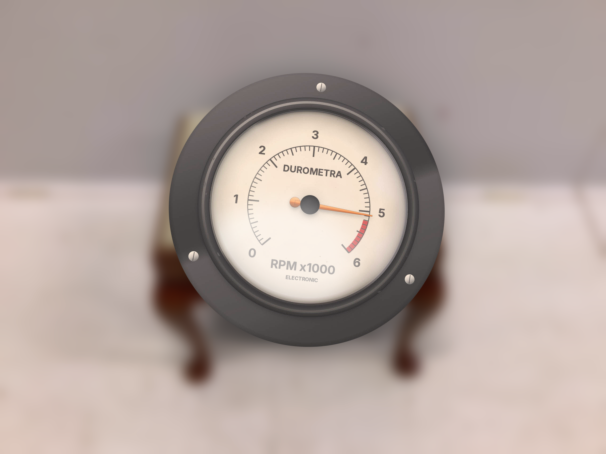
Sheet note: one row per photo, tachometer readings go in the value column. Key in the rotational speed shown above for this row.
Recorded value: 5100 rpm
